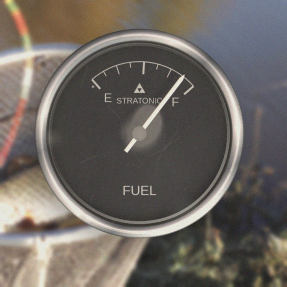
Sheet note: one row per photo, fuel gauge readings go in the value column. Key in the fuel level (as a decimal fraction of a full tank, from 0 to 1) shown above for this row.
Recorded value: 0.875
